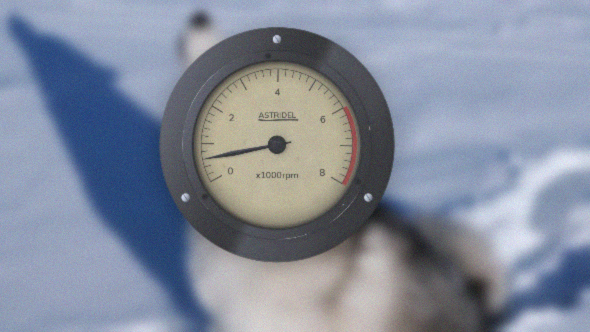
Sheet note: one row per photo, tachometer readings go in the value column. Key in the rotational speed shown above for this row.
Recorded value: 600 rpm
